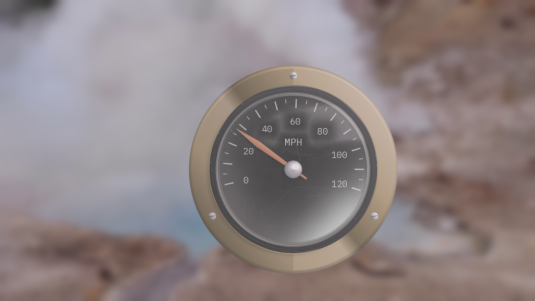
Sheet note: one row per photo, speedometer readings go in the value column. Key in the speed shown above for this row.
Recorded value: 27.5 mph
